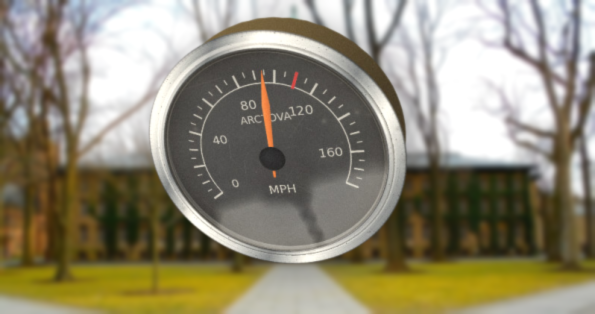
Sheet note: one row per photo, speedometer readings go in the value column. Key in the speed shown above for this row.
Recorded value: 95 mph
